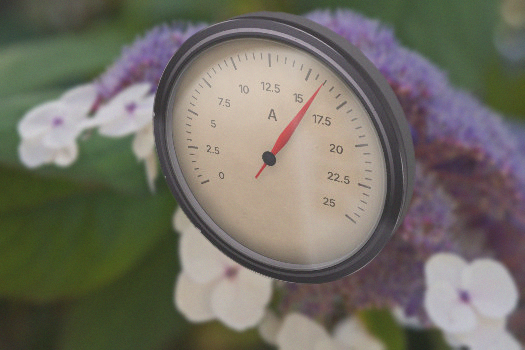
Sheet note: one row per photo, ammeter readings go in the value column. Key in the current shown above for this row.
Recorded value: 16 A
